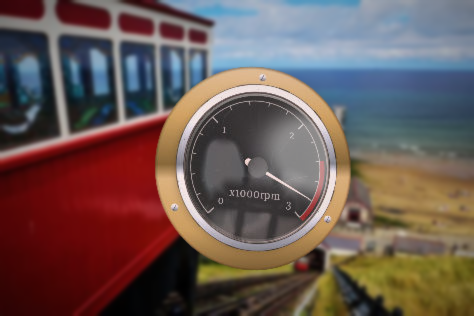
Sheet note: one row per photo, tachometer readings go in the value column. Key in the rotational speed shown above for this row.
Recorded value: 2800 rpm
